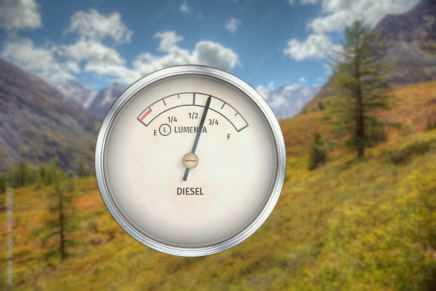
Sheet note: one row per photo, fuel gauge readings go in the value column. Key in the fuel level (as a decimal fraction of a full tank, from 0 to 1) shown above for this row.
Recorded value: 0.625
